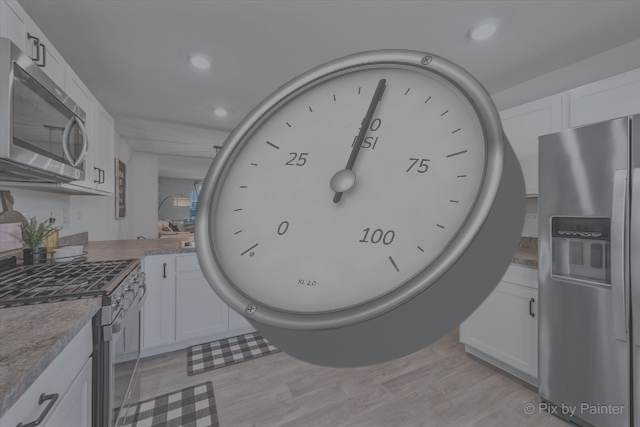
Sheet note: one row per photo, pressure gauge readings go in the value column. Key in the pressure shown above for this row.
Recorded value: 50 psi
